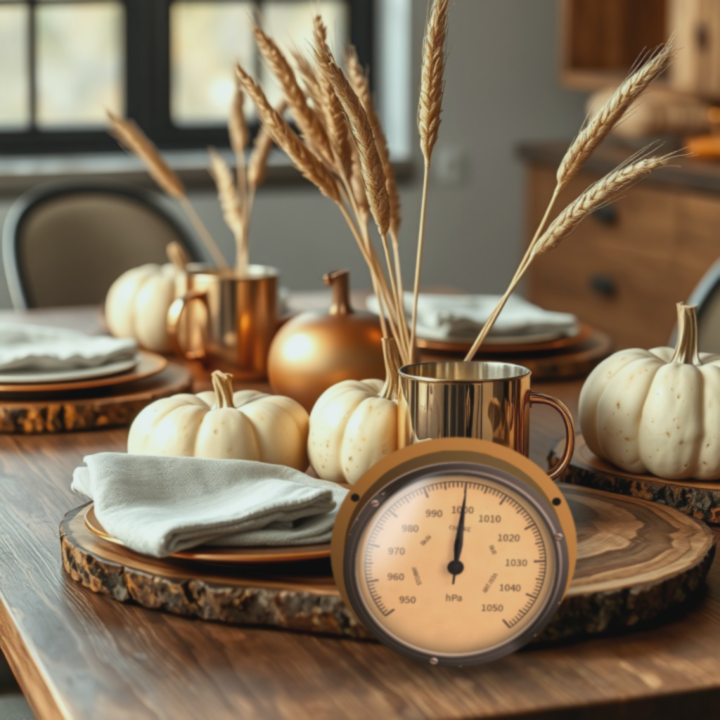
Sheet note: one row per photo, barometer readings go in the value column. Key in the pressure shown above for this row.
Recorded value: 1000 hPa
